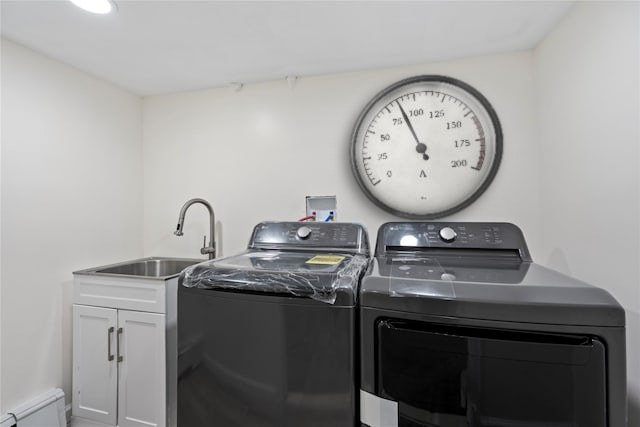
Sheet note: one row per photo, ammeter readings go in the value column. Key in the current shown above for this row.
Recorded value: 85 A
